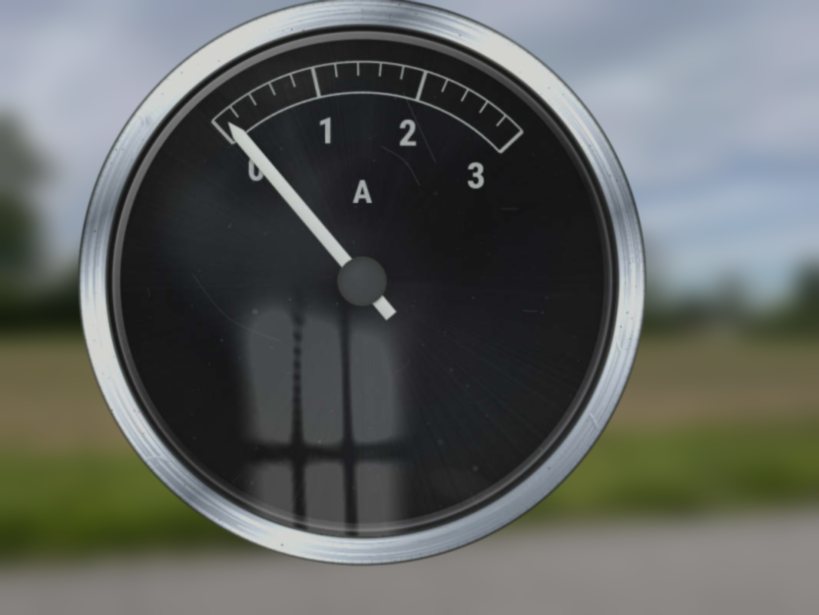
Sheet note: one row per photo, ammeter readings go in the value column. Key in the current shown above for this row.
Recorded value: 0.1 A
